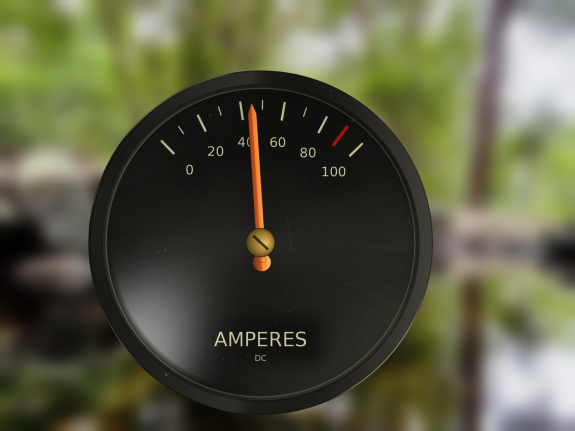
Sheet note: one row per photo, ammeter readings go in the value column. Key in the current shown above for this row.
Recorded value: 45 A
